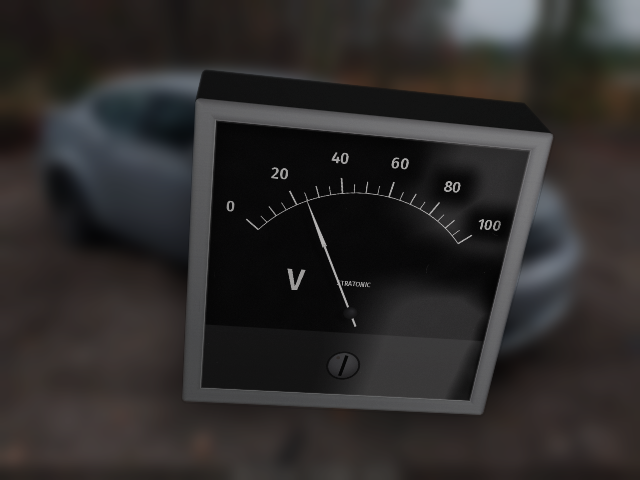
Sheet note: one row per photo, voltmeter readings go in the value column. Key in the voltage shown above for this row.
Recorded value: 25 V
